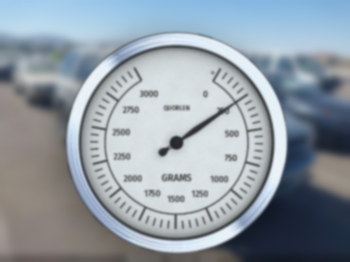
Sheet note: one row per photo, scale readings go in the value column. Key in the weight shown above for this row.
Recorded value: 250 g
